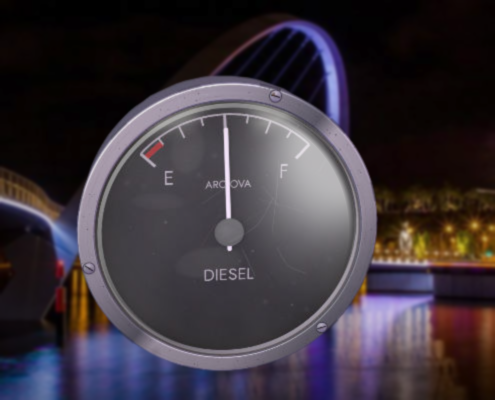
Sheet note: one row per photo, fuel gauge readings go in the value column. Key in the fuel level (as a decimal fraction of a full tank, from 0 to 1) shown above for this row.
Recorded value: 0.5
